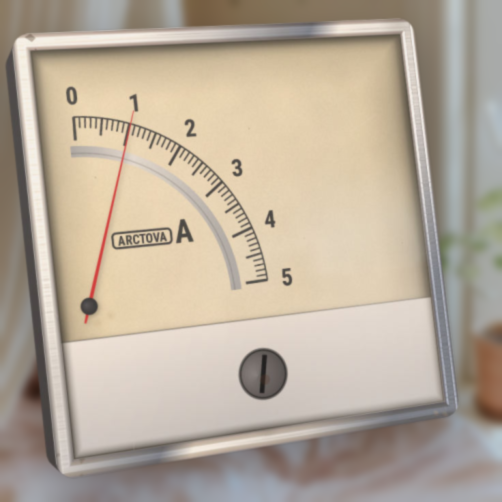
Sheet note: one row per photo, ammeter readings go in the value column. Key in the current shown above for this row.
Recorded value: 1 A
